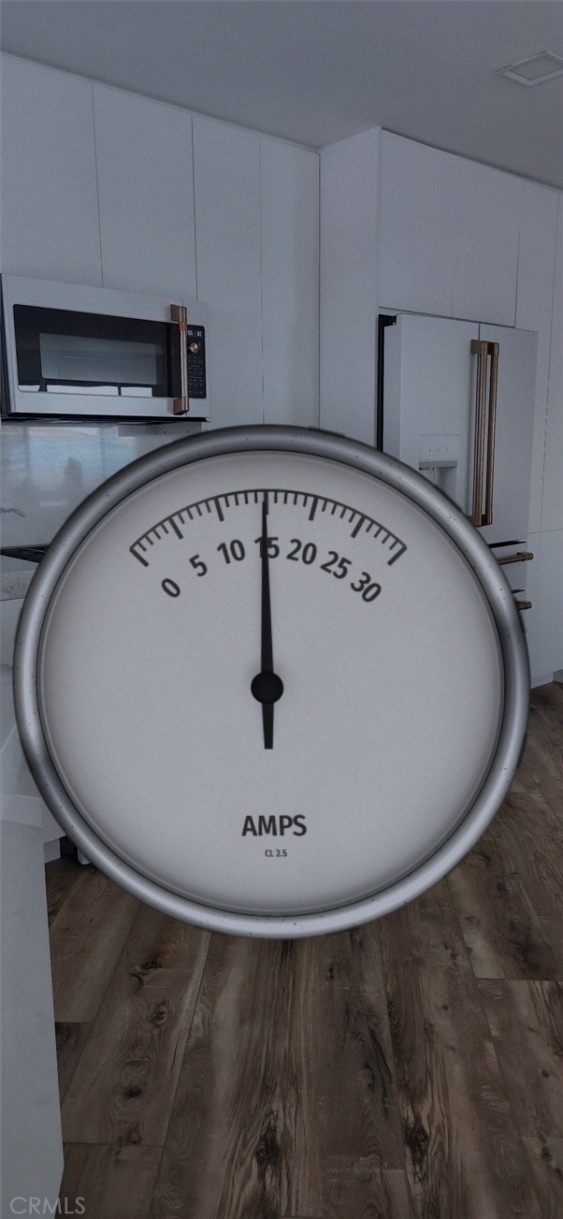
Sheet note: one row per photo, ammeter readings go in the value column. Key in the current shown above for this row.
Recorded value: 15 A
